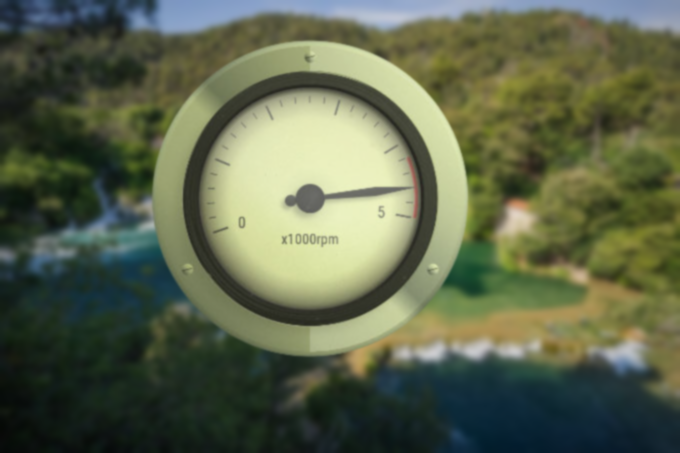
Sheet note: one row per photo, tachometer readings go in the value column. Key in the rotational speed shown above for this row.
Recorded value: 4600 rpm
